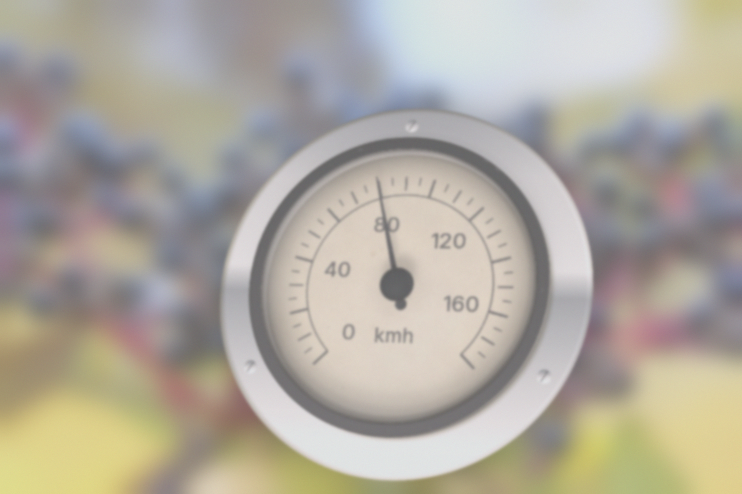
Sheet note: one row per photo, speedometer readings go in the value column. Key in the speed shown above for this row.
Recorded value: 80 km/h
